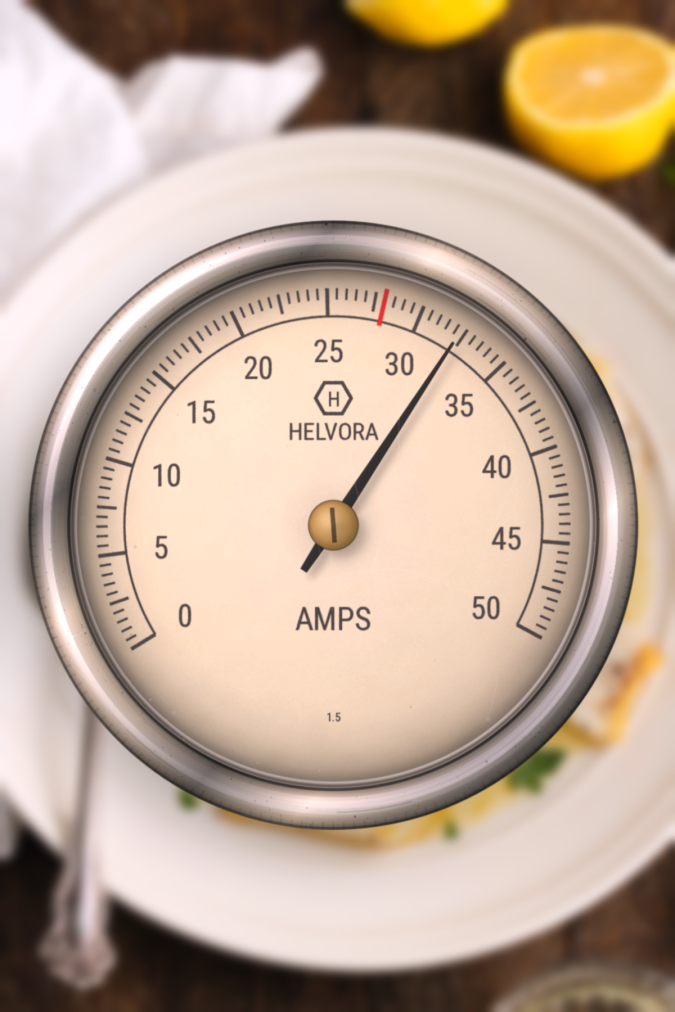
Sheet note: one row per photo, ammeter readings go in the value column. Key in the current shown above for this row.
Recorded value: 32.25 A
